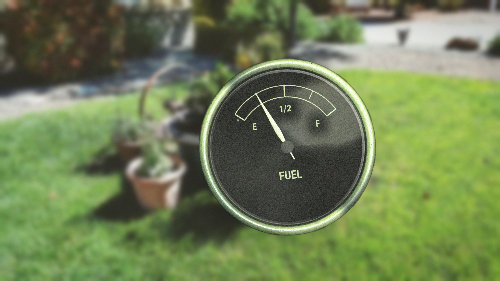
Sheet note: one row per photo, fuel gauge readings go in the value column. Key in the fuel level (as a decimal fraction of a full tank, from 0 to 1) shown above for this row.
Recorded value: 0.25
